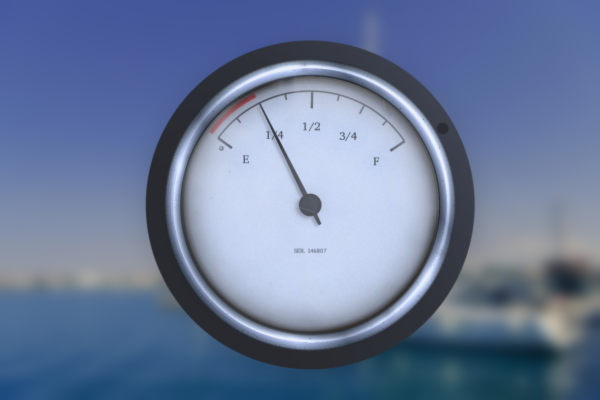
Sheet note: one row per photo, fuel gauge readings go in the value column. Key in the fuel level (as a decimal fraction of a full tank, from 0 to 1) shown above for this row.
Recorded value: 0.25
